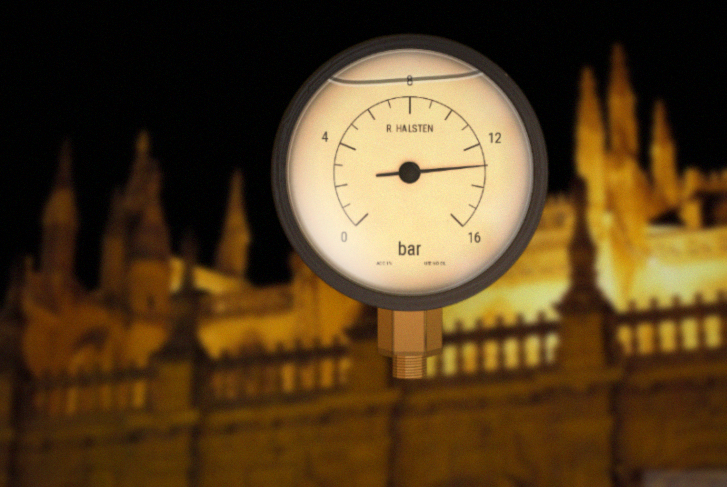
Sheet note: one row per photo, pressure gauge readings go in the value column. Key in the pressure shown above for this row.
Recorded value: 13 bar
